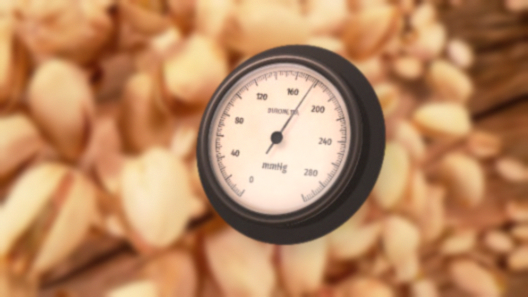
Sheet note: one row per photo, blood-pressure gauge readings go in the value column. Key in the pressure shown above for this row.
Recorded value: 180 mmHg
